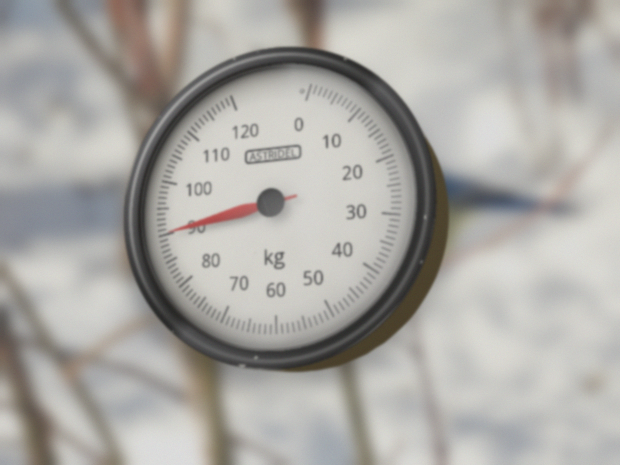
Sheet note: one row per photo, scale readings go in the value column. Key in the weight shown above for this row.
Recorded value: 90 kg
